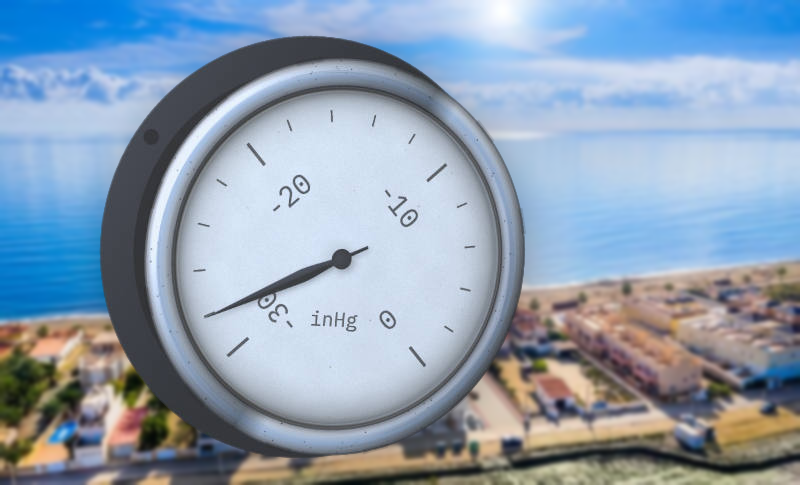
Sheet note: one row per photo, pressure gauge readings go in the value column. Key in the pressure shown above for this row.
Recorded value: -28 inHg
